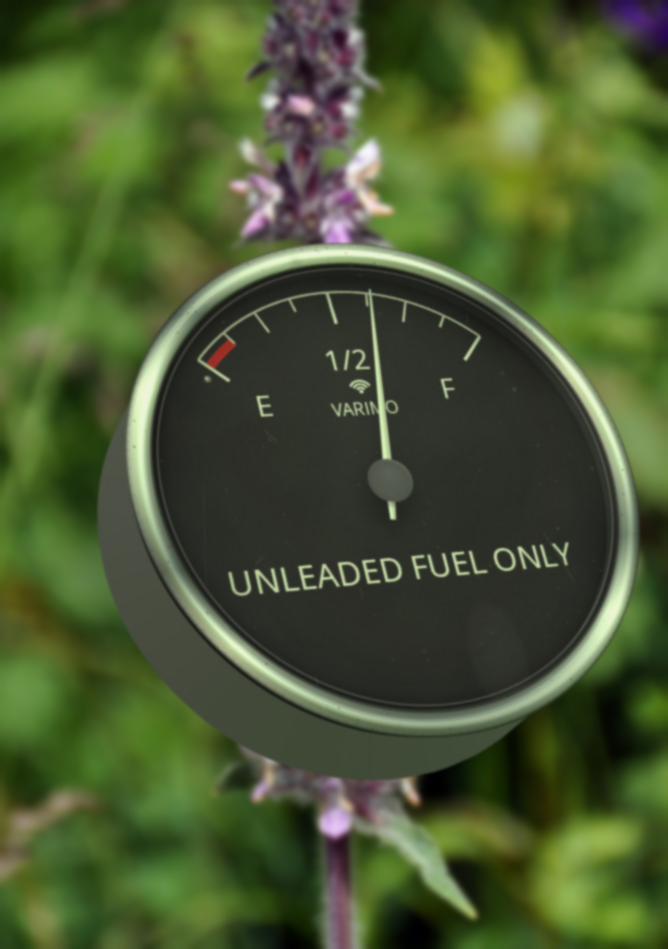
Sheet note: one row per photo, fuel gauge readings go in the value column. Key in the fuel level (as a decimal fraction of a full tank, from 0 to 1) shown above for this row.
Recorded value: 0.625
